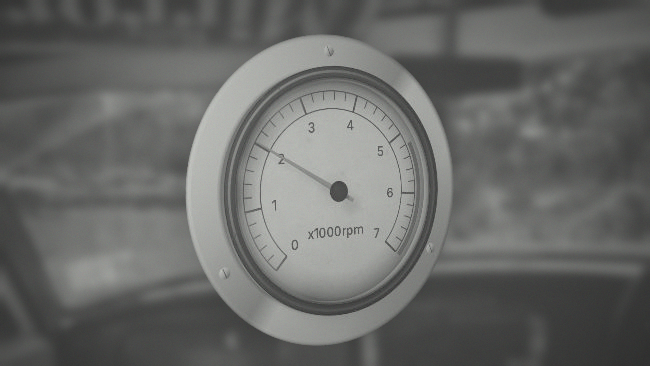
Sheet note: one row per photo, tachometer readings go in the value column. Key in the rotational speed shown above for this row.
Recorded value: 2000 rpm
